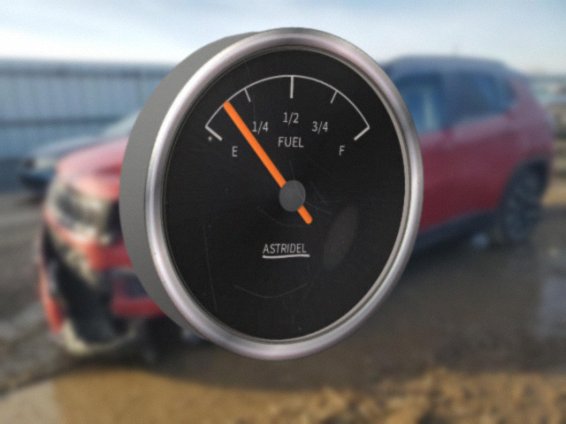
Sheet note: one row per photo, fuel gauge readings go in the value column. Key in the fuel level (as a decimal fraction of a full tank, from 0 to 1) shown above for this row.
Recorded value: 0.125
